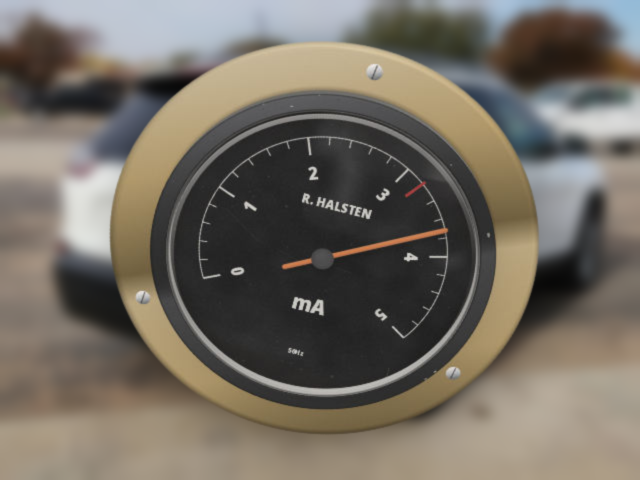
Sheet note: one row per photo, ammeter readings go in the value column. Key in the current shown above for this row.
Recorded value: 3.7 mA
